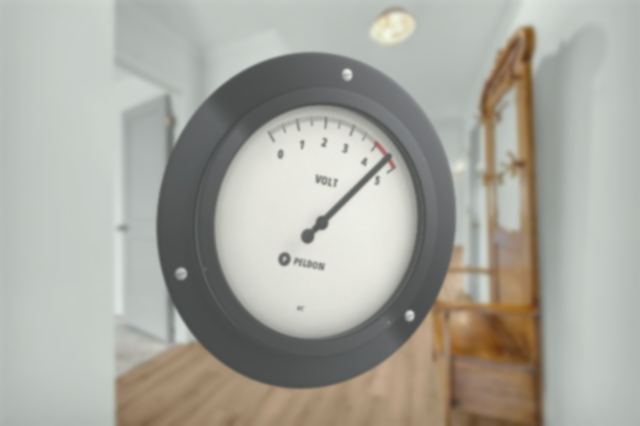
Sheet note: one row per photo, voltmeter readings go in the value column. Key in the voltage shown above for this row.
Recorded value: 4.5 V
